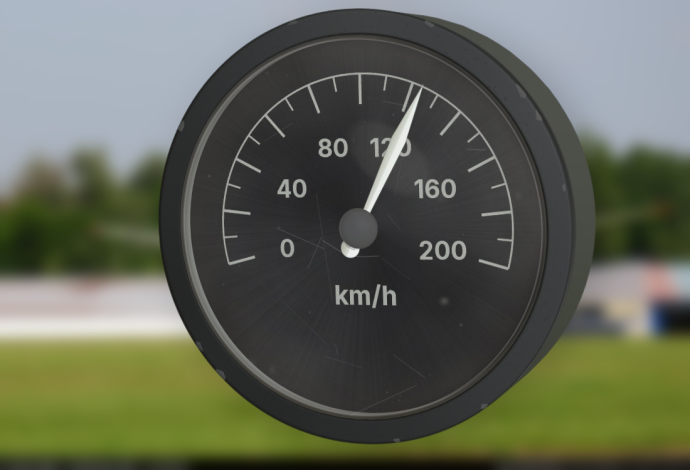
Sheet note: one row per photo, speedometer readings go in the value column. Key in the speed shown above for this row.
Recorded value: 125 km/h
